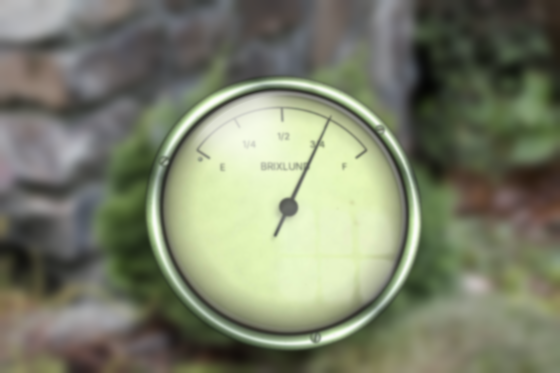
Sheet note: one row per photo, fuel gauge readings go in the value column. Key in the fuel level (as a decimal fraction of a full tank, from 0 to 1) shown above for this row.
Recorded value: 0.75
